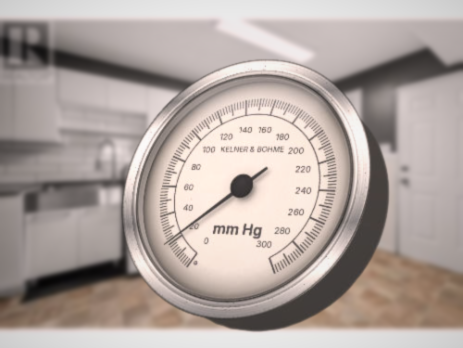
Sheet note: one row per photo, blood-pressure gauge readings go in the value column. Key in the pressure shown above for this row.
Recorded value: 20 mmHg
